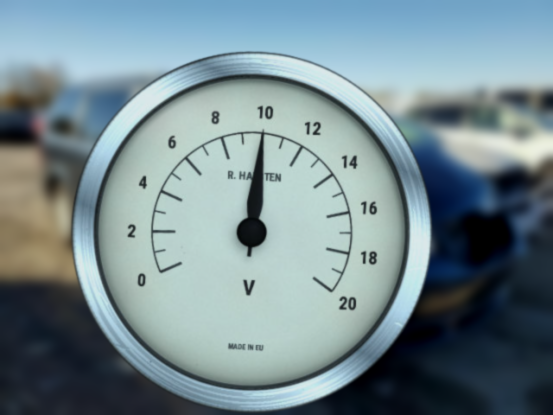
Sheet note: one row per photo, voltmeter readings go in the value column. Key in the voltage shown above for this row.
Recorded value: 10 V
